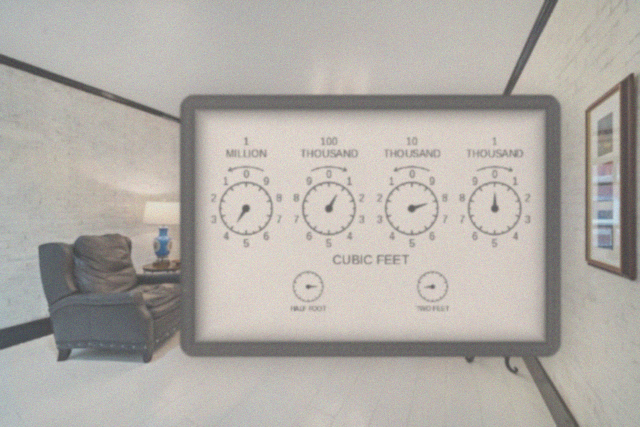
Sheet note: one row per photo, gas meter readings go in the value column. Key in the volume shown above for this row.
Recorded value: 408000 ft³
